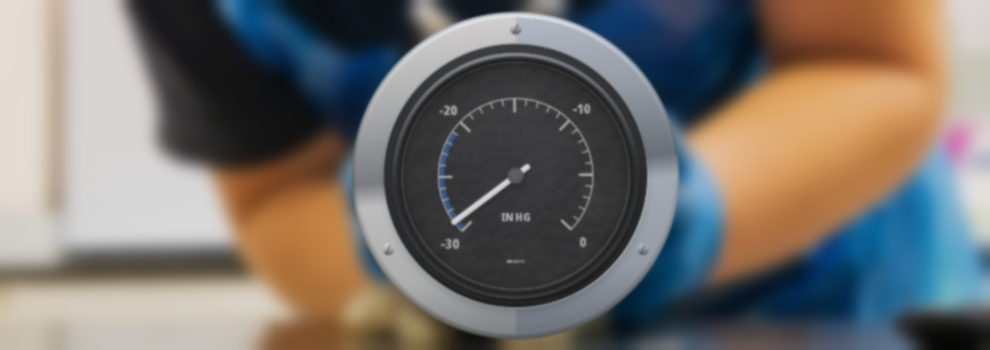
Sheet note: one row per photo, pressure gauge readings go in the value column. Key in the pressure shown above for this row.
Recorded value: -29 inHg
